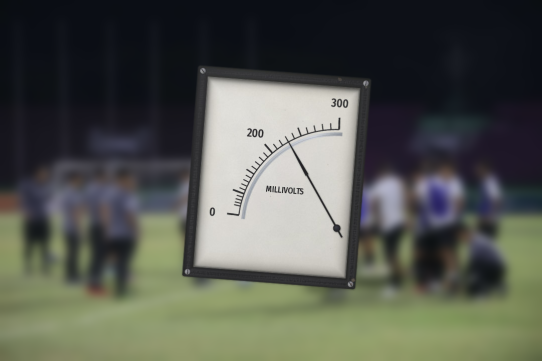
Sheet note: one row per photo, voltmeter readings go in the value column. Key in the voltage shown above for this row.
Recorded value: 230 mV
